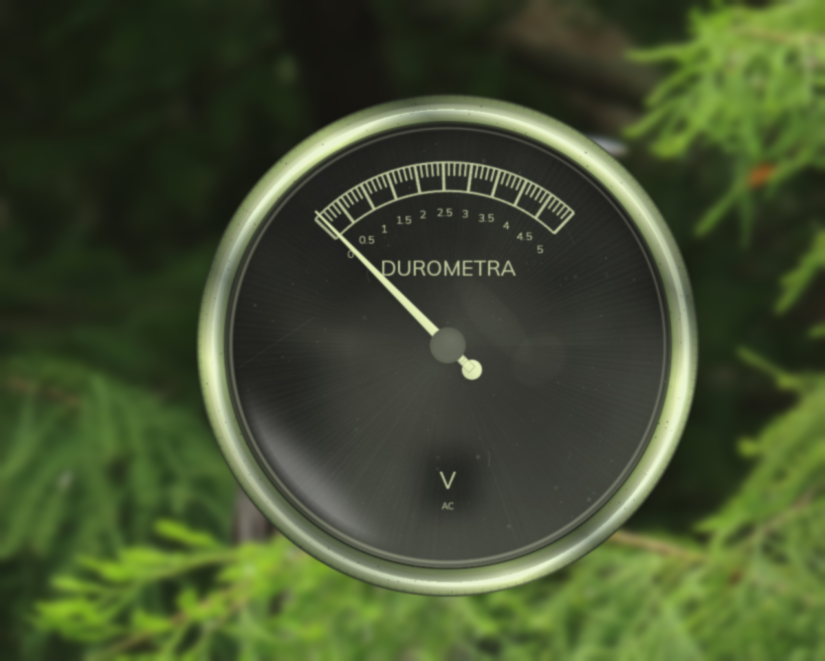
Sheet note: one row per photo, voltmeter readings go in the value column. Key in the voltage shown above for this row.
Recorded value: 0.1 V
